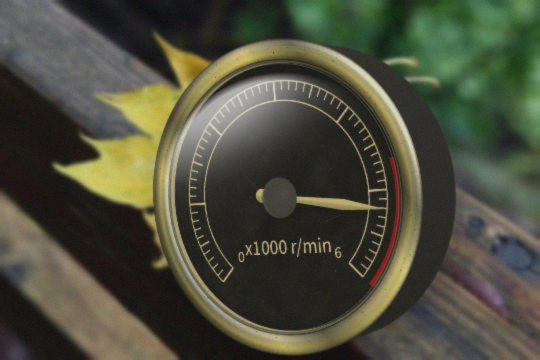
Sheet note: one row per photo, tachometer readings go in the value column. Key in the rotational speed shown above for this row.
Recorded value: 5200 rpm
